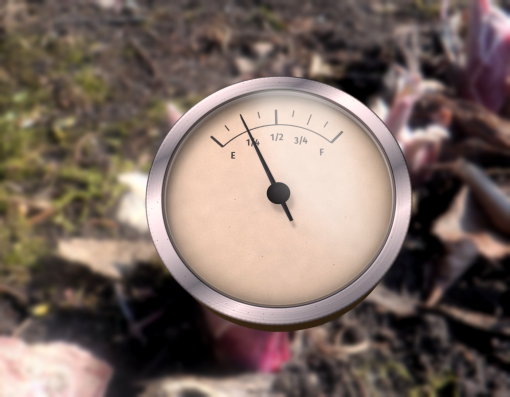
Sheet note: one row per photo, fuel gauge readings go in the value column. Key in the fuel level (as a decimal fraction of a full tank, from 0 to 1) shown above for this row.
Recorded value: 0.25
